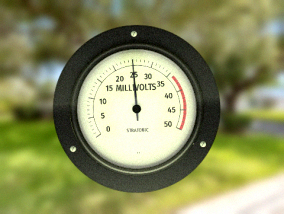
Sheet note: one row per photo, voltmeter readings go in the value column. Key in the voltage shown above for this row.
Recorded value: 25 mV
